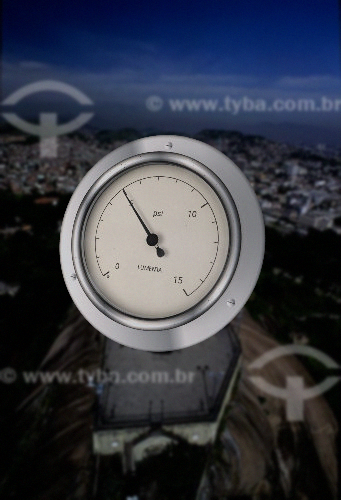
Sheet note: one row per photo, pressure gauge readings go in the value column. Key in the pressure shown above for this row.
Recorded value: 5 psi
